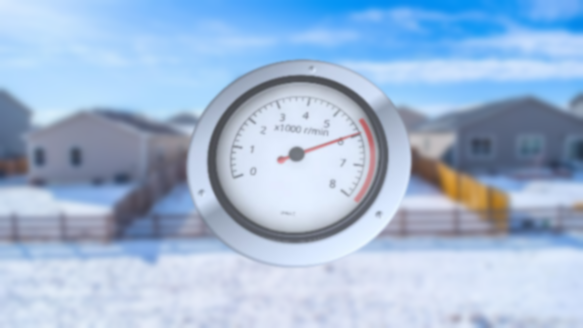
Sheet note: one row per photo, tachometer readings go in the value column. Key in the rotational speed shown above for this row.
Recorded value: 6000 rpm
